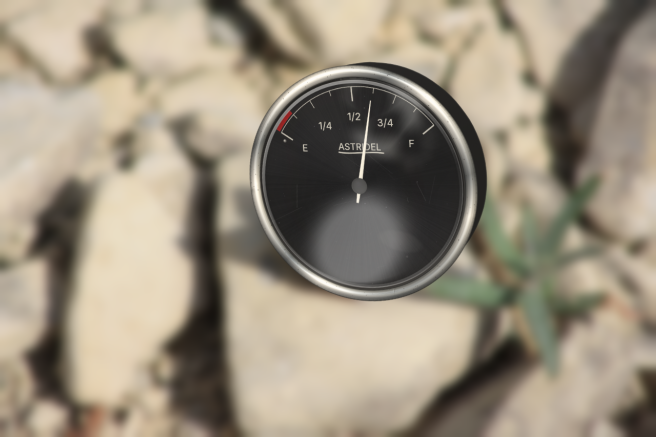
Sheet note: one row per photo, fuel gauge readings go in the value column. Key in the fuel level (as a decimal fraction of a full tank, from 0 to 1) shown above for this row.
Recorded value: 0.625
